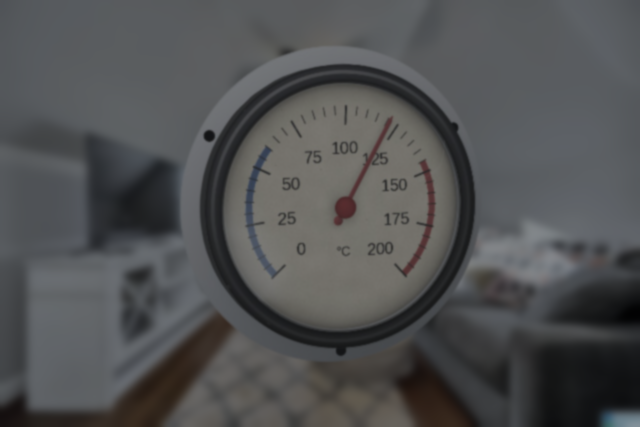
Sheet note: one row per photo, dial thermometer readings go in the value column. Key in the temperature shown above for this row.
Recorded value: 120 °C
